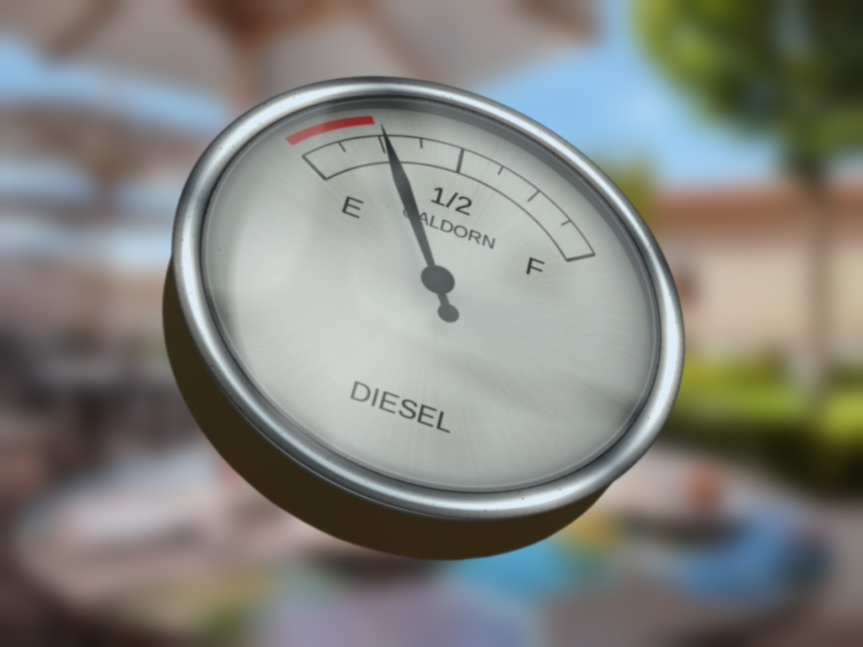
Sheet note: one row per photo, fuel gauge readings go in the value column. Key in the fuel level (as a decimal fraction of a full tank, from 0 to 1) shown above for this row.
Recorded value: 0.25
